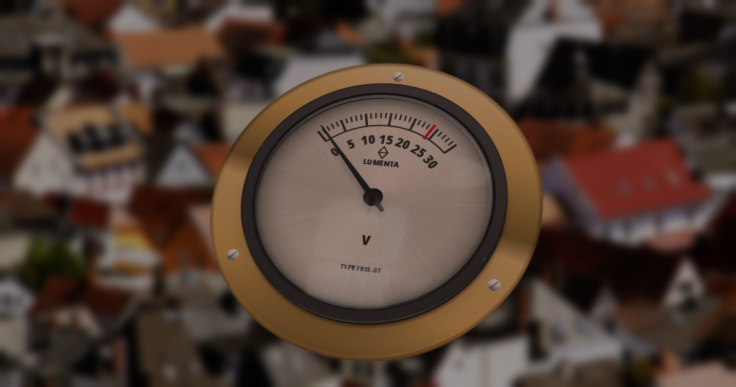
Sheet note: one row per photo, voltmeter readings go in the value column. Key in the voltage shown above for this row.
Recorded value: 1 V
